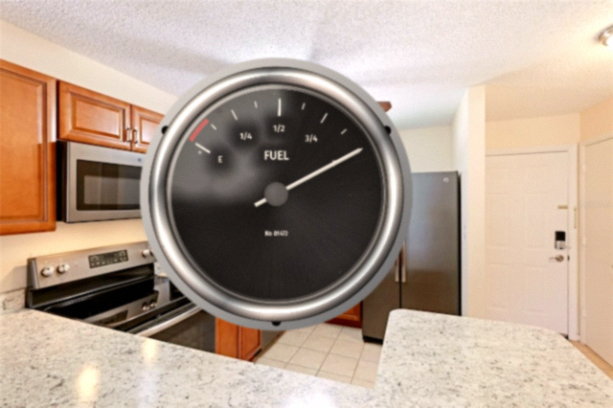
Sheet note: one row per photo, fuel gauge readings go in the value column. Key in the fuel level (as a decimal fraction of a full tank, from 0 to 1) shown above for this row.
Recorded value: 1
